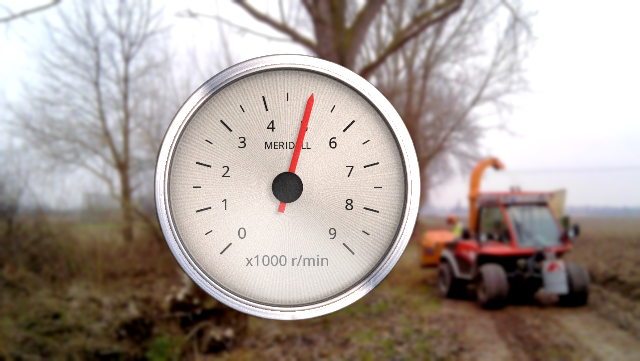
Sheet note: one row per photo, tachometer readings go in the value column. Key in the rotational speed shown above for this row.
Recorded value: 5000 rpm
